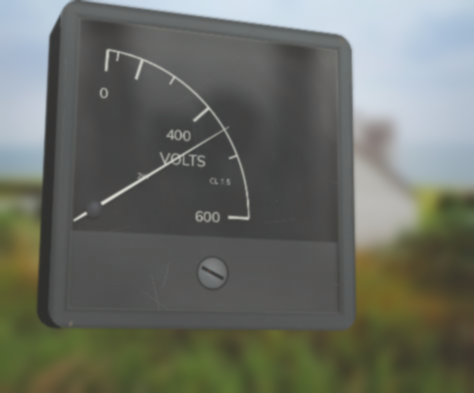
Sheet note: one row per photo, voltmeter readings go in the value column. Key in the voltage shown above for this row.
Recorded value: 450 V
